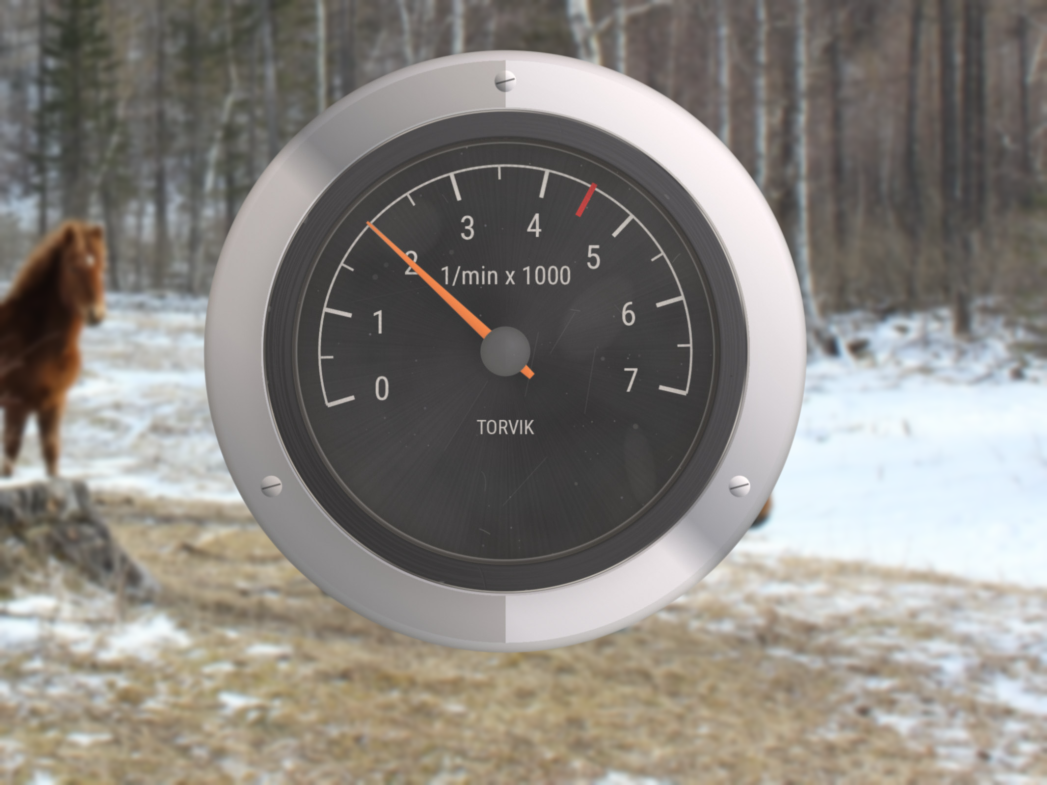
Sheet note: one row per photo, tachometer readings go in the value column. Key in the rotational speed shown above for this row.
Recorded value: 2000 rpm
